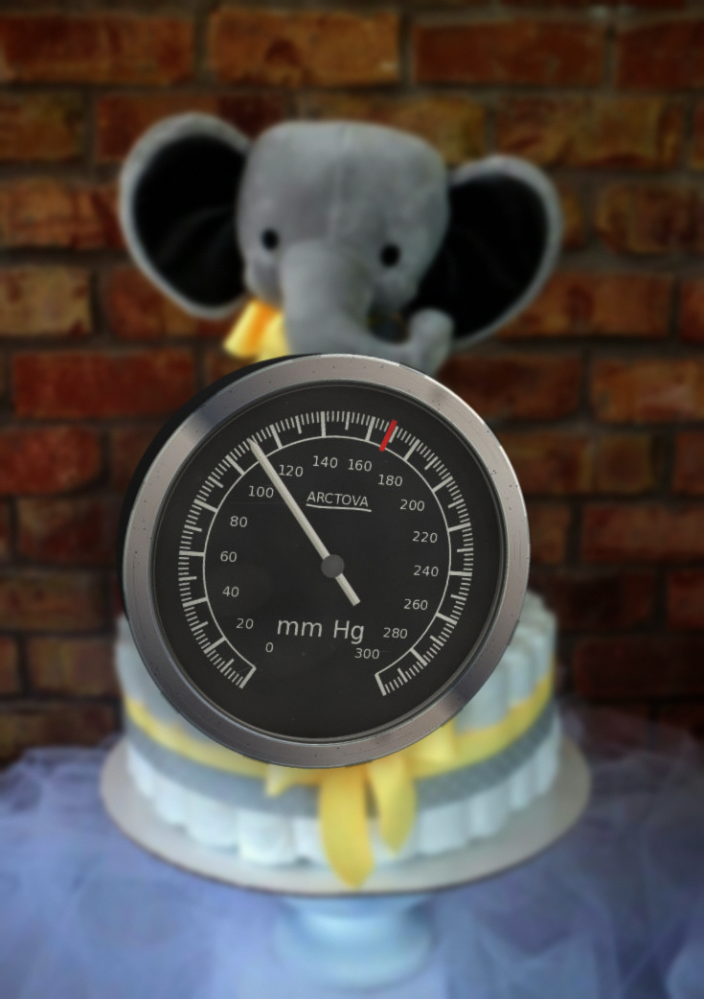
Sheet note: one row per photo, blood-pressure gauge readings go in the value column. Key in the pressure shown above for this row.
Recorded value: 110 mmHg
